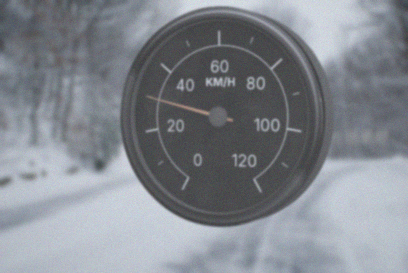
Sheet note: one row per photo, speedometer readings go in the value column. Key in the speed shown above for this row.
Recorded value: 30 km/h
